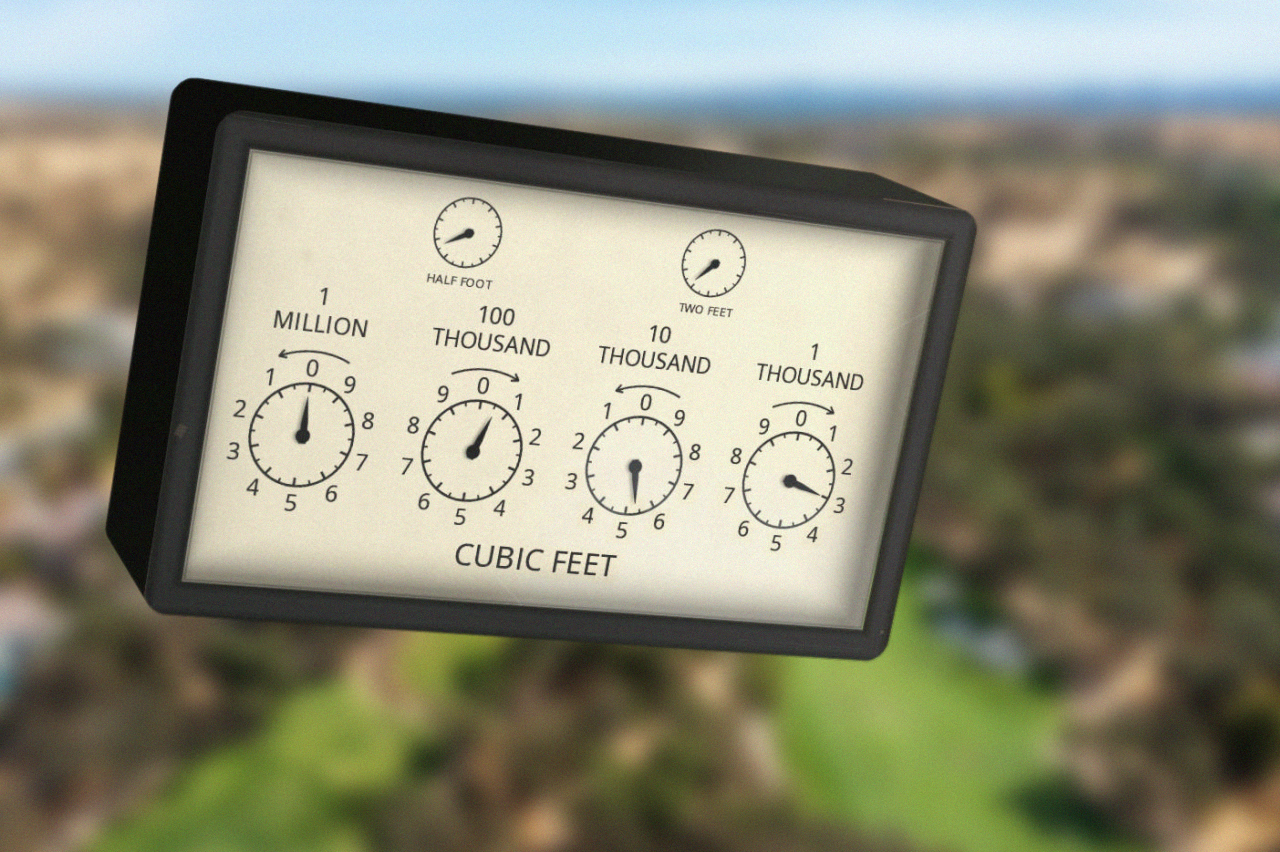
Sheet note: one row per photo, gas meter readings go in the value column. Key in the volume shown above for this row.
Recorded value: 5300 ft³
